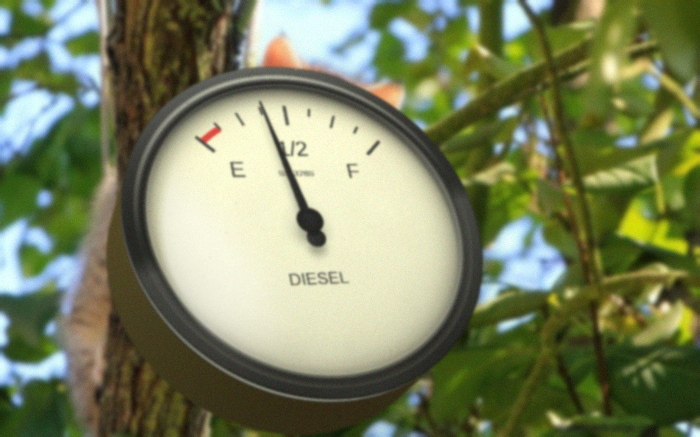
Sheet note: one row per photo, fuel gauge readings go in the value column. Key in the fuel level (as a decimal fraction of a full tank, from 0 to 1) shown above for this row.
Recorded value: 0.375
